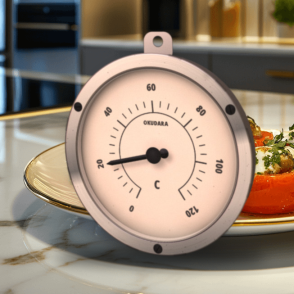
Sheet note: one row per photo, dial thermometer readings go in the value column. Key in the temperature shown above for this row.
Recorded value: 20 °C
